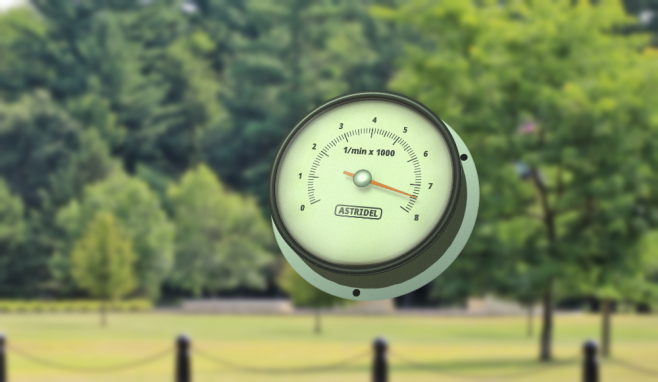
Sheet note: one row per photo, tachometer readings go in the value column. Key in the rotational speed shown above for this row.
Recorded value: 7500 rpm
